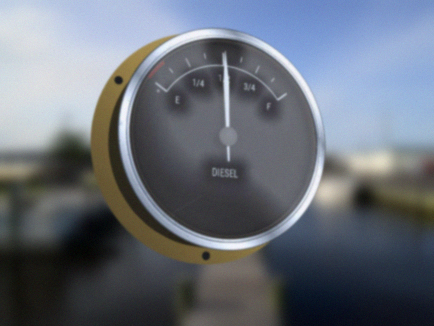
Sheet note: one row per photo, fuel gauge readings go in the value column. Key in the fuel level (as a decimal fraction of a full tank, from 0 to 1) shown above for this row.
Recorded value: 0.5
